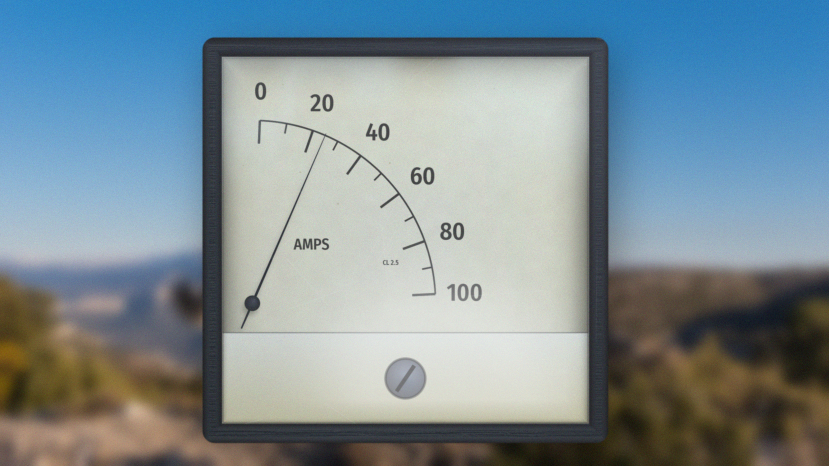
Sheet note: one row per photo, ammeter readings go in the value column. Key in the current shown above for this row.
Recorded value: 25 A
